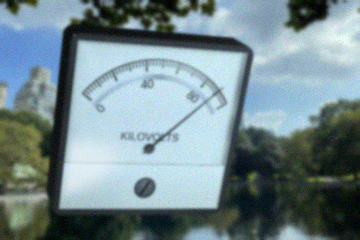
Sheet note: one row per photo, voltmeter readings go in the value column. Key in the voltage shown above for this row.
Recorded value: 90 kV
